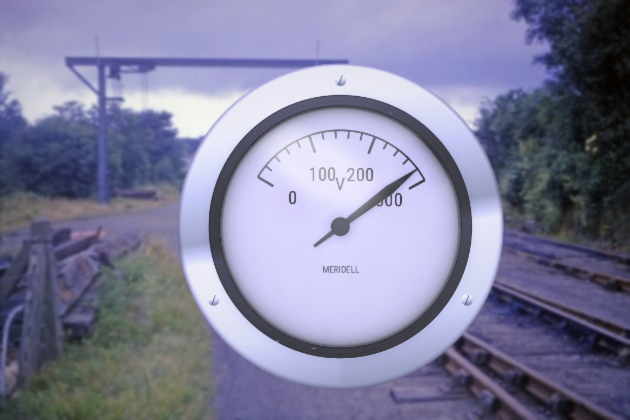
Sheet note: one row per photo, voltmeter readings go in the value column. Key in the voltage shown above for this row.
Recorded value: 280 V
